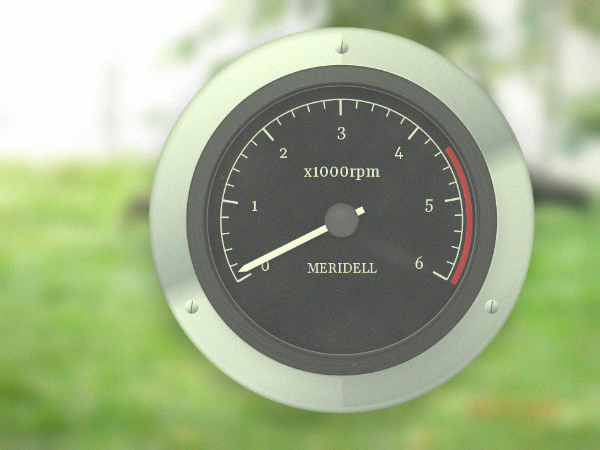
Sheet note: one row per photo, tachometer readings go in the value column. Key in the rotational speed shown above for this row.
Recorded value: 100 rpm
